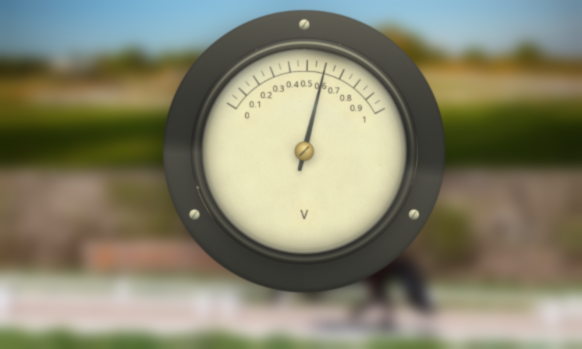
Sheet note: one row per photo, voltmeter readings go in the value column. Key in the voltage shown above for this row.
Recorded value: 0.6 V
